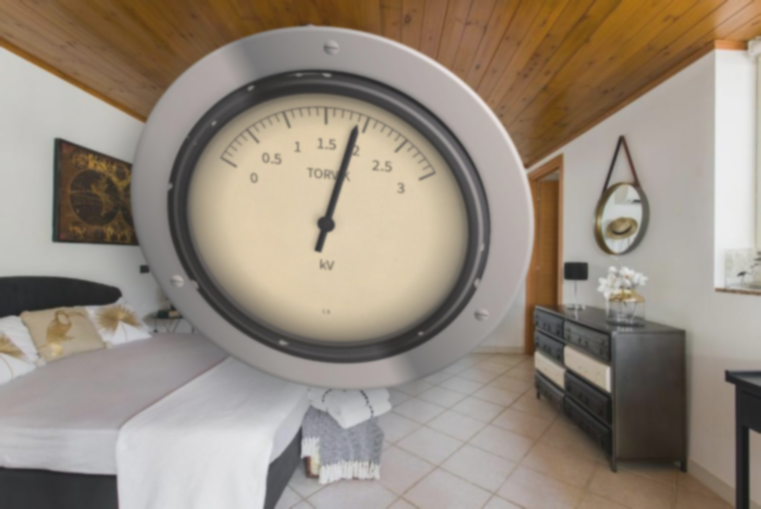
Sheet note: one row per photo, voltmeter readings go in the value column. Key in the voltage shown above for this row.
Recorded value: 1.9 kV
